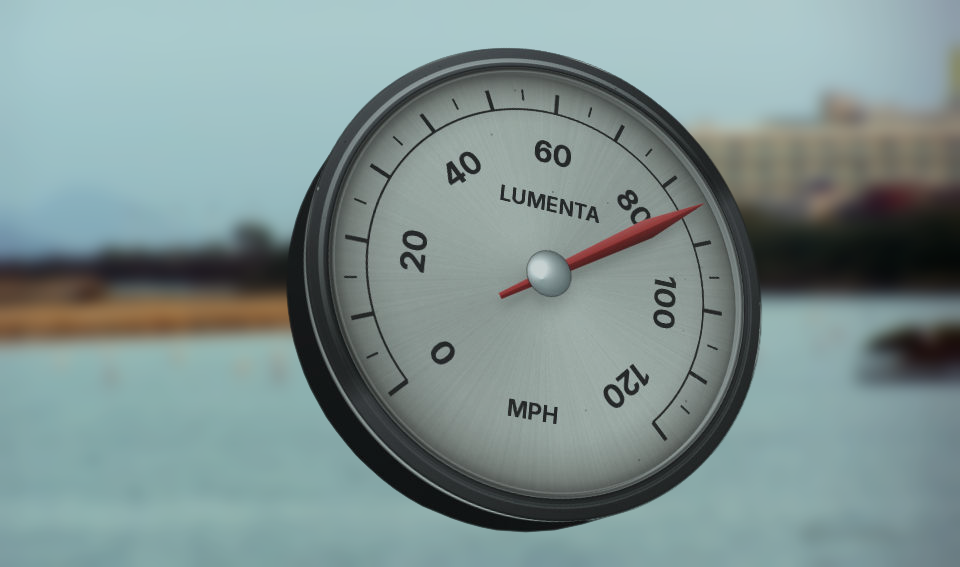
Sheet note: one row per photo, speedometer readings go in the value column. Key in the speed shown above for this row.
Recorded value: 85 mph
